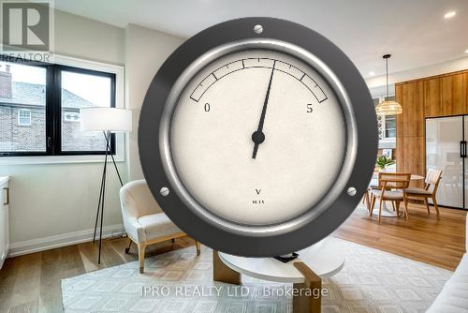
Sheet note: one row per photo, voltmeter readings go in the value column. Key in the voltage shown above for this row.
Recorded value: 3 V
